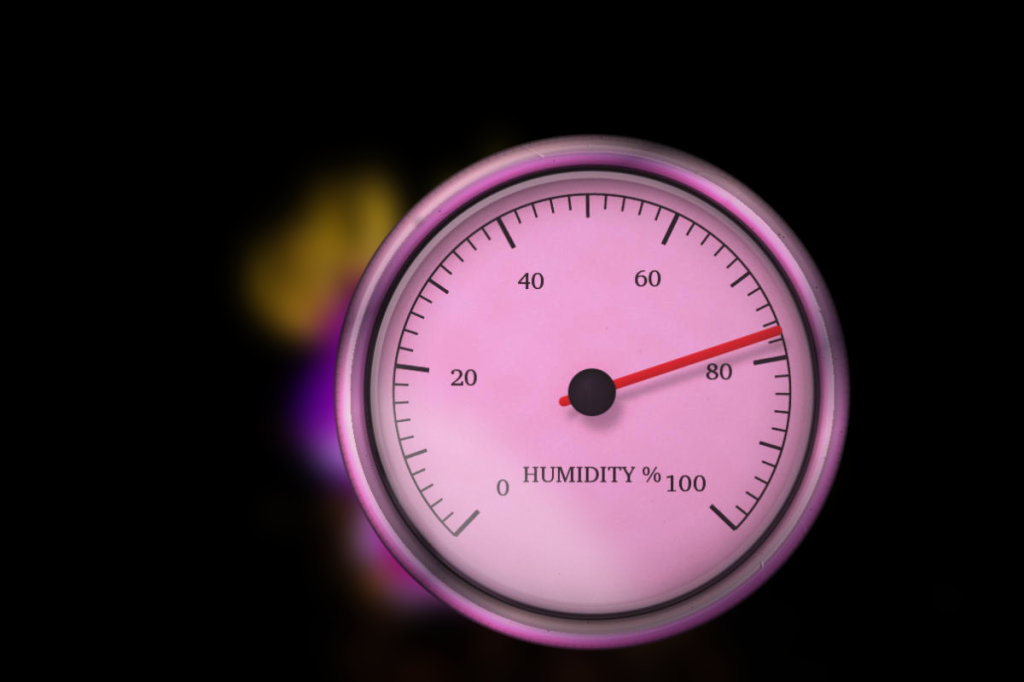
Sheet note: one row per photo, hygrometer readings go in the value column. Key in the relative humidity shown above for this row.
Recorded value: 77 %
